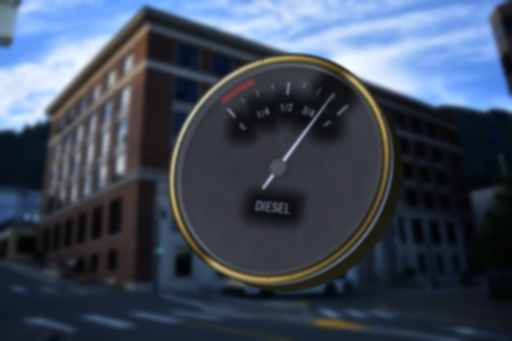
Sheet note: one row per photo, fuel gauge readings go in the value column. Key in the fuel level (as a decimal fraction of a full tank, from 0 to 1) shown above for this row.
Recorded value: 0.875
